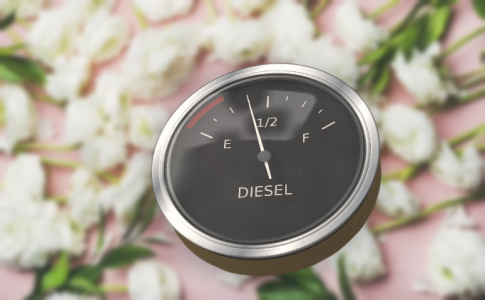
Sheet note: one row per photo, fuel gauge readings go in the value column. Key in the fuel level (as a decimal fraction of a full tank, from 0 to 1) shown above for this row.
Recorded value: 0.375
